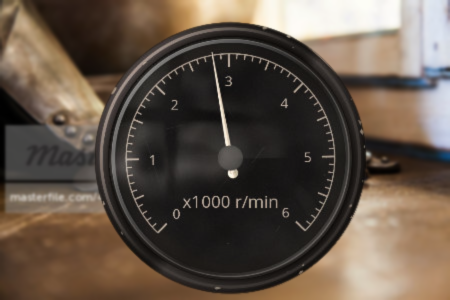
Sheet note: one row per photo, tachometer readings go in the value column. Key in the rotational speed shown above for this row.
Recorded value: 2800 rpm
